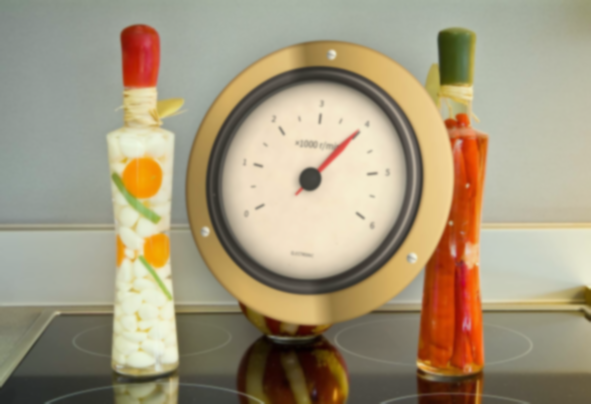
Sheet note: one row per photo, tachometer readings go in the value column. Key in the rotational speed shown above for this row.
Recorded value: 4000 rpm
